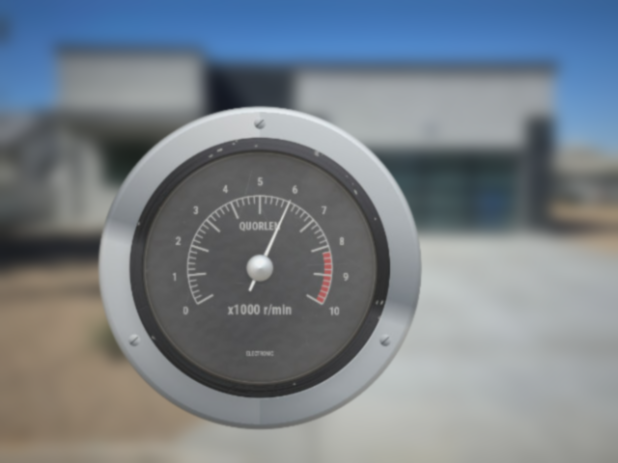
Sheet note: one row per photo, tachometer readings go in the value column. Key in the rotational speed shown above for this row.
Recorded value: 6000 rpm
